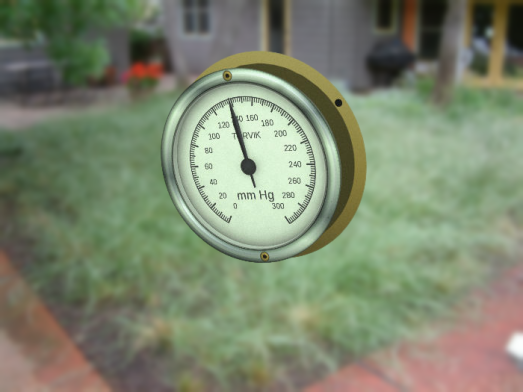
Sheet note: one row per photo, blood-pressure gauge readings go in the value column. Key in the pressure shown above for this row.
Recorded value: 140 mmHg
